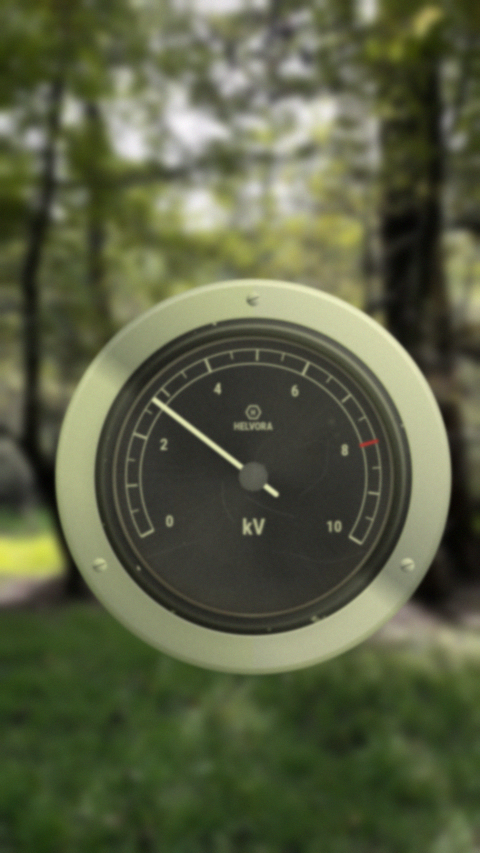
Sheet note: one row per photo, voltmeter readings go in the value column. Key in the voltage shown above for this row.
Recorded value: 2.75 kV
